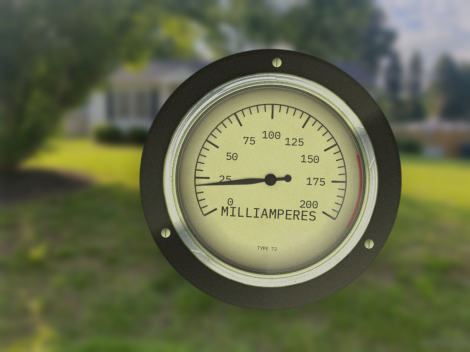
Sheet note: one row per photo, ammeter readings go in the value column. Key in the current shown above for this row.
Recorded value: 20 mA
